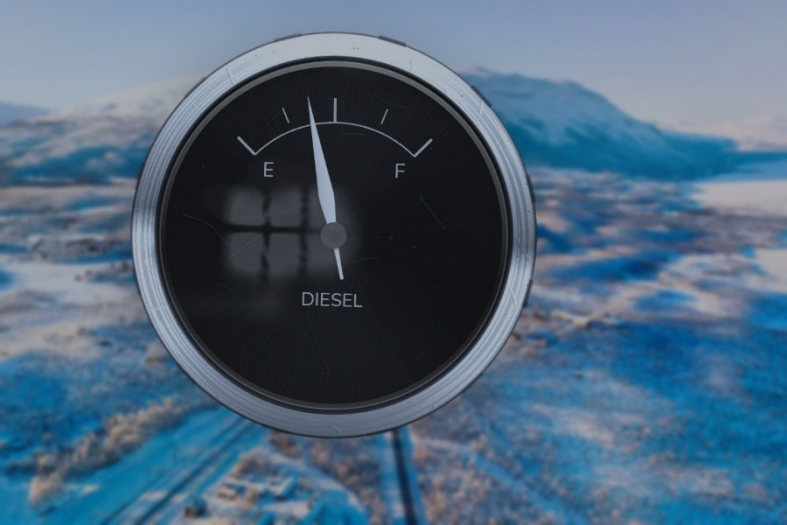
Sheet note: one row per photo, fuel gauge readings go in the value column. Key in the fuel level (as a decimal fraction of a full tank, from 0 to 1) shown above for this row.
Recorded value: 0.375
